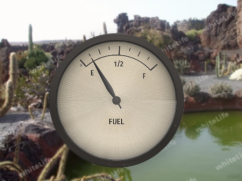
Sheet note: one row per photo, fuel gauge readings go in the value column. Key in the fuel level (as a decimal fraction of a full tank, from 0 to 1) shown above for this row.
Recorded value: 0.125
